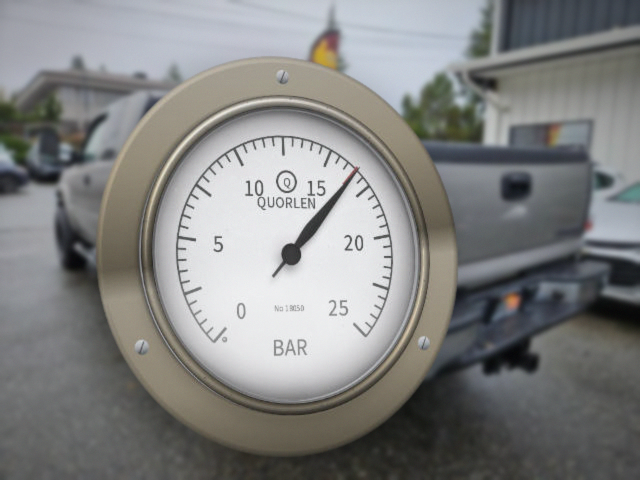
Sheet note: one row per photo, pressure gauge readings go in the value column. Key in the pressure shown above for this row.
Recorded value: 16.5 bar
